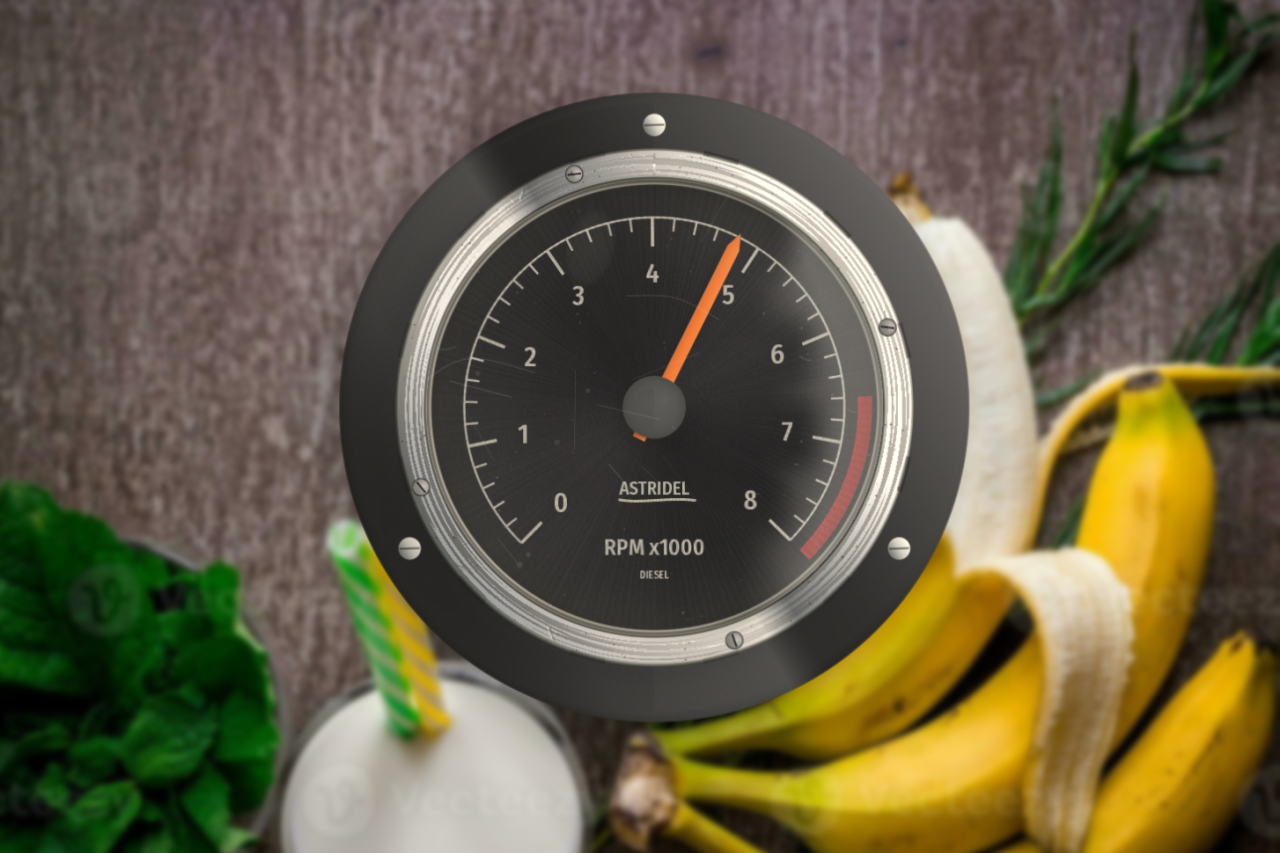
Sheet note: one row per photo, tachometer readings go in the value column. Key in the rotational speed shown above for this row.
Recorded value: 4800 rpm
